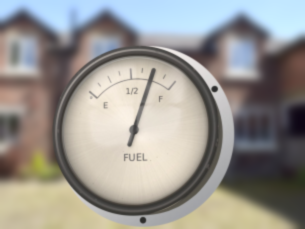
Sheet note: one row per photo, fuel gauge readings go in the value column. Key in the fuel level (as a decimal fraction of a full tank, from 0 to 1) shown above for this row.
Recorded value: 0.75
